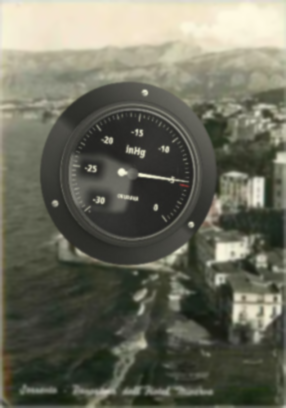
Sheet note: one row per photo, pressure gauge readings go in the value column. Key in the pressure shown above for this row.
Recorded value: -5 inHg
